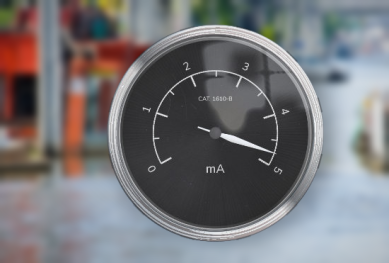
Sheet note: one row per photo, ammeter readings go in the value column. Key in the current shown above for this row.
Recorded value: 4.75 mA
